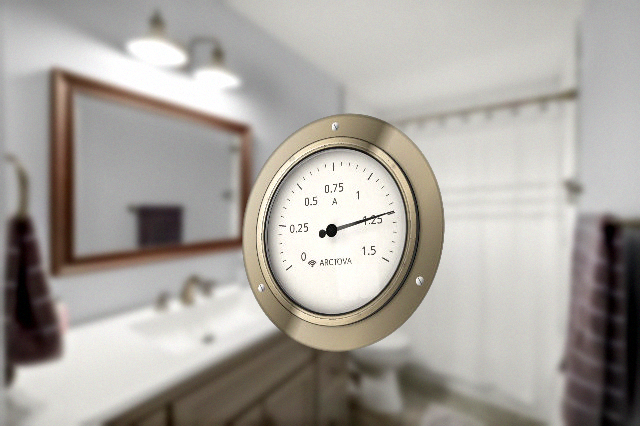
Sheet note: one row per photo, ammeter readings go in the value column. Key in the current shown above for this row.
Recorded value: 1.25 A
